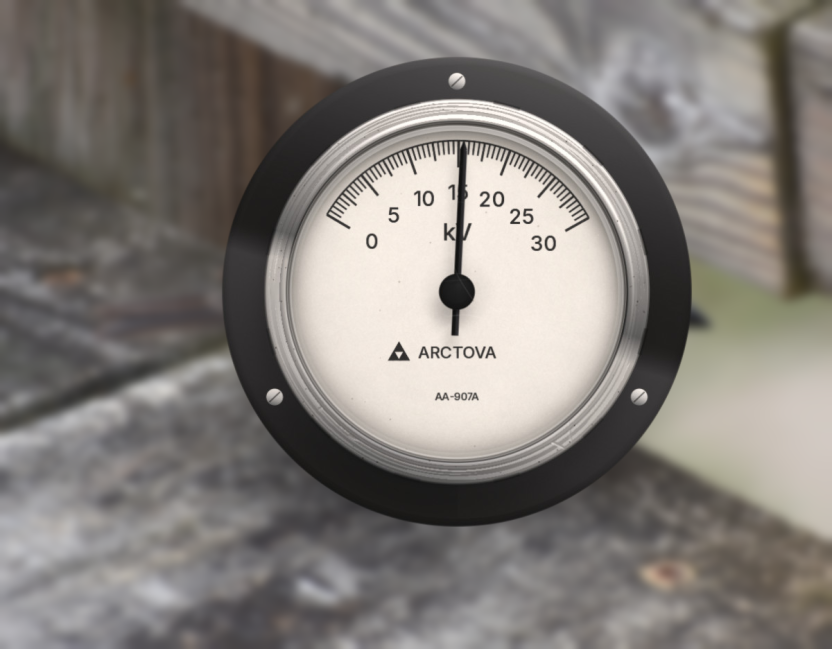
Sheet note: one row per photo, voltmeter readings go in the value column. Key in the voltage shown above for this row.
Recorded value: 15.5 kV
